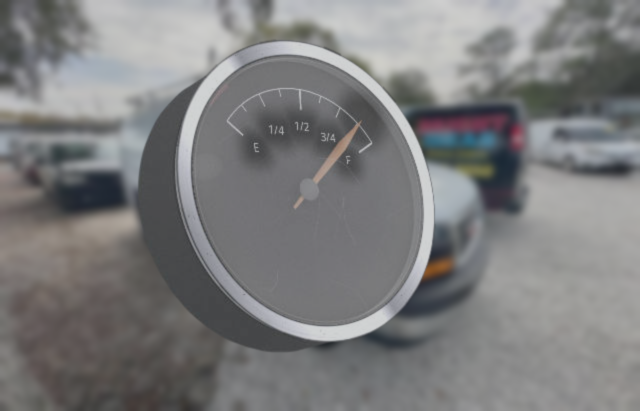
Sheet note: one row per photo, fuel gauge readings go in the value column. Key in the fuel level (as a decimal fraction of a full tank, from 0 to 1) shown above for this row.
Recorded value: 0.875
